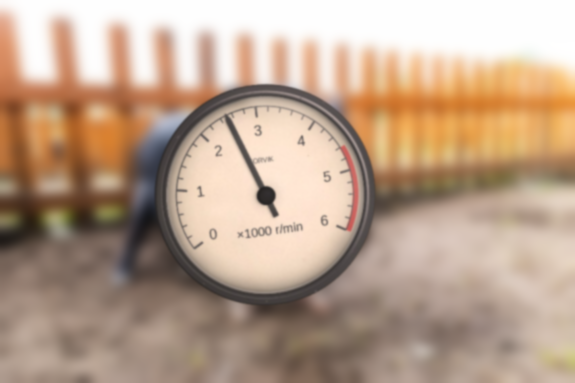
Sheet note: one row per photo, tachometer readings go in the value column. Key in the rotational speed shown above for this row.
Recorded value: 2500 rpm
